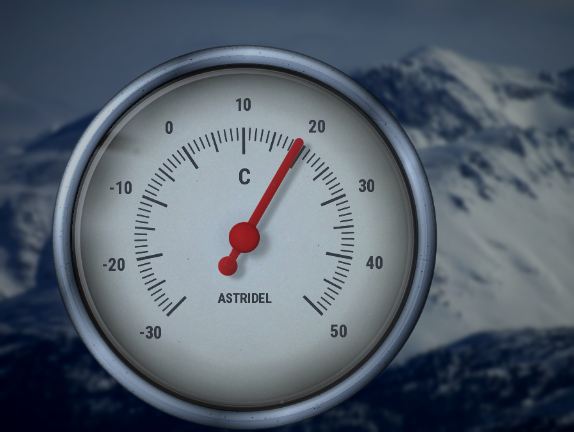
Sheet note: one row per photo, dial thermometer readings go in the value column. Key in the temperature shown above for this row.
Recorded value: 19 °C
